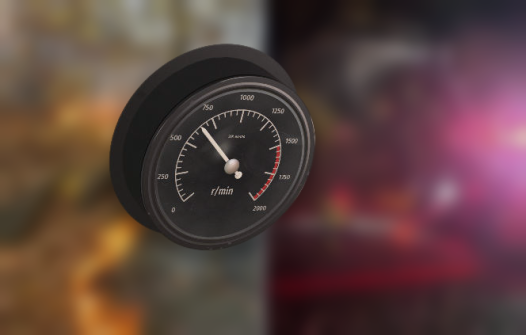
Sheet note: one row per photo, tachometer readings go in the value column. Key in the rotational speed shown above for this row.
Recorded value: 650 rpm
